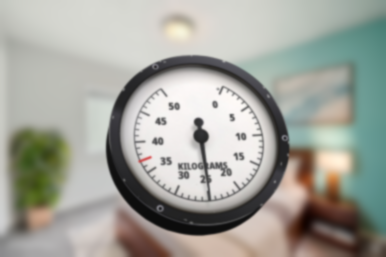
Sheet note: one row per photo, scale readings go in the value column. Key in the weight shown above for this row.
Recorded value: 25 kg
